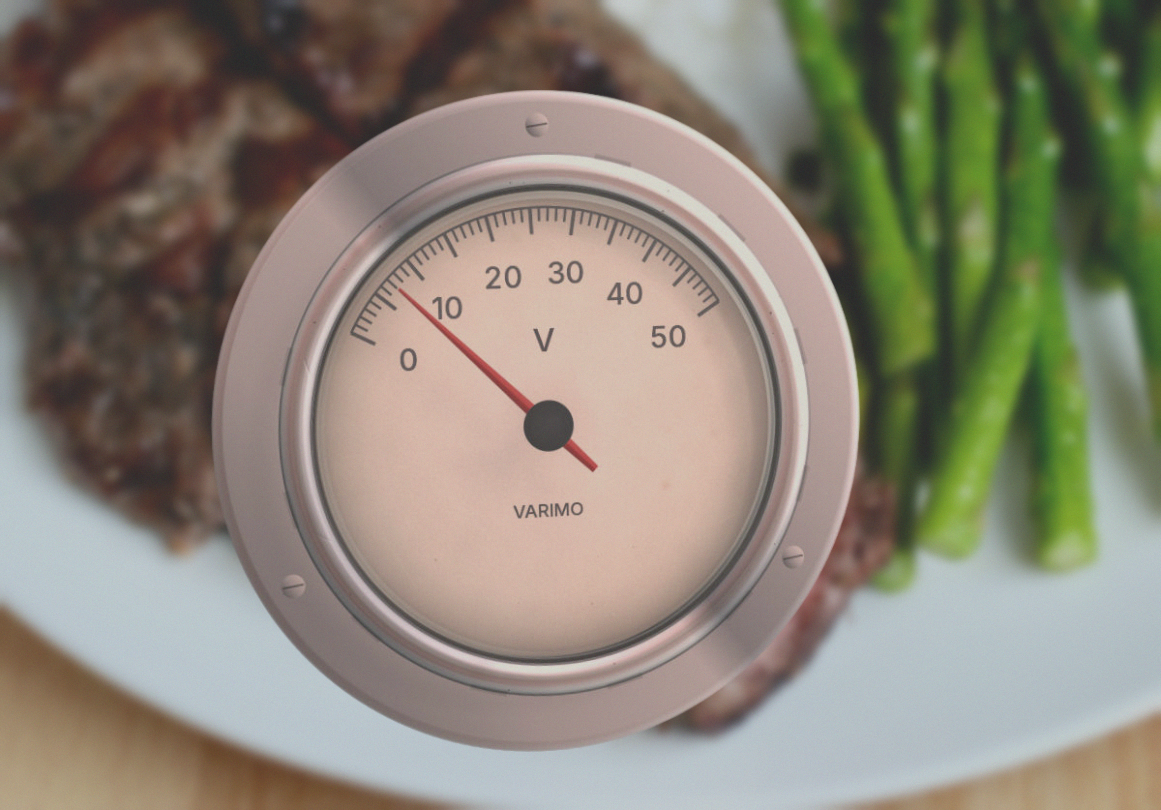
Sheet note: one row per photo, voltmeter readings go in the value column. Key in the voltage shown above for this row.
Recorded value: 7 V
